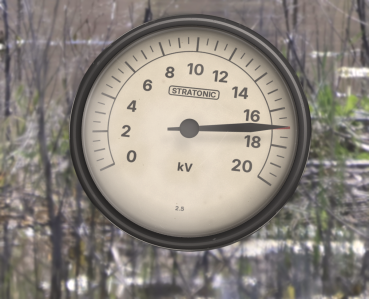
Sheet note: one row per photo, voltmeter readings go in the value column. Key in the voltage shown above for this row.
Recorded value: 17 kV
